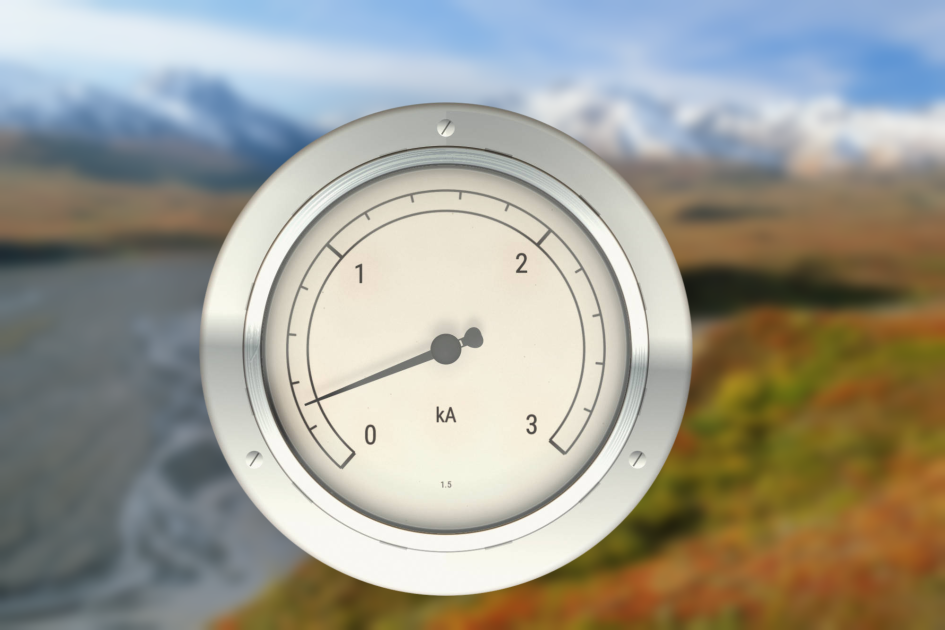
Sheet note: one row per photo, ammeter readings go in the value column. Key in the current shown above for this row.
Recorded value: 0.3 kA
